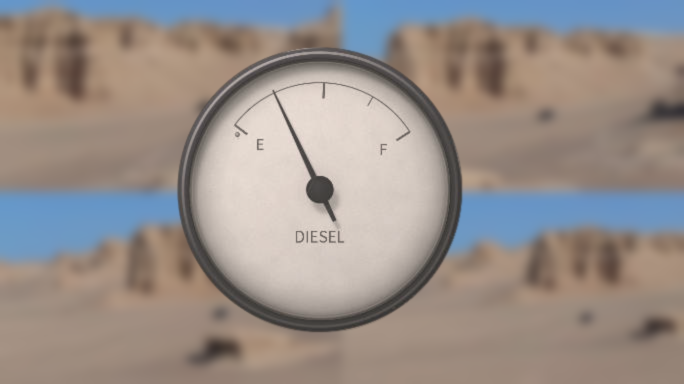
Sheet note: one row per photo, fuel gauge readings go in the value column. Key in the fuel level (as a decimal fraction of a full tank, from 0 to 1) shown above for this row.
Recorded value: 0.25
